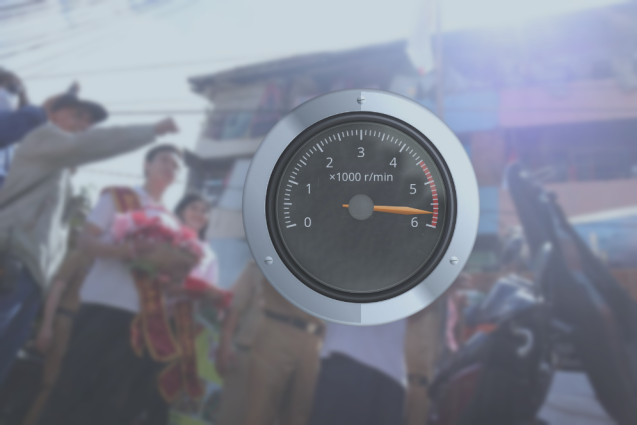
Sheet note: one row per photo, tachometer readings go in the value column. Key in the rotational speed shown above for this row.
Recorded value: 5700 rpm
